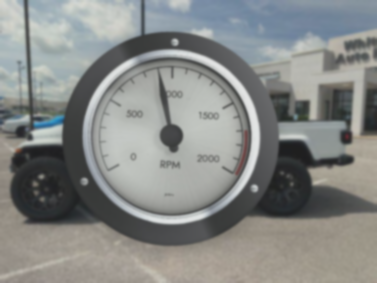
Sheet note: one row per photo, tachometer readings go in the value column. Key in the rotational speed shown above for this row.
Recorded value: 900 rpm
